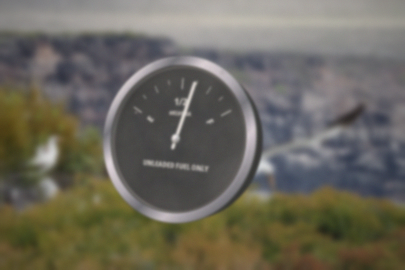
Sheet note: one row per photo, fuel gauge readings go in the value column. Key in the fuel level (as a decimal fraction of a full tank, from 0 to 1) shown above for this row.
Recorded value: 0.625
